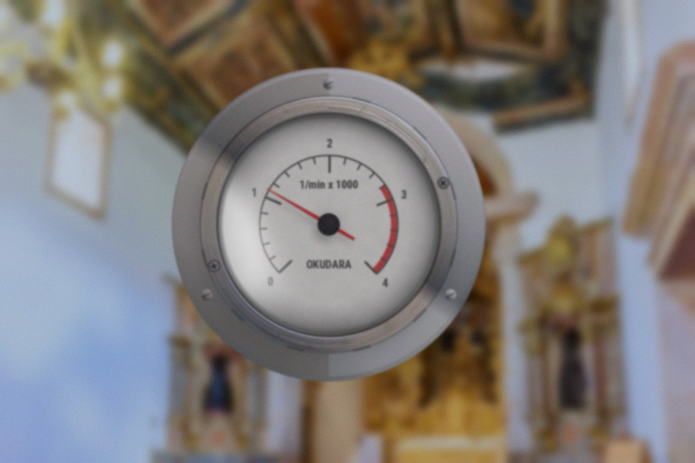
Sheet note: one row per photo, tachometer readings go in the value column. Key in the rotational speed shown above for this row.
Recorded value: 1100 rpm
